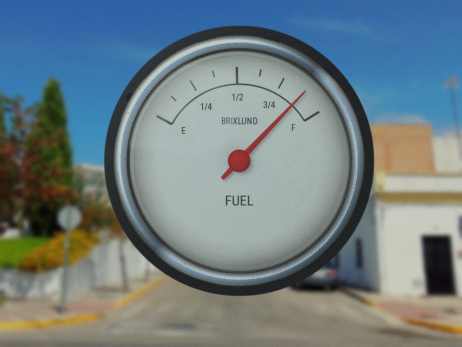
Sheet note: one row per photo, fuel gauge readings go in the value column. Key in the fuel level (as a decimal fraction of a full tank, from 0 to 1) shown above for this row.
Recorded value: 0.875
